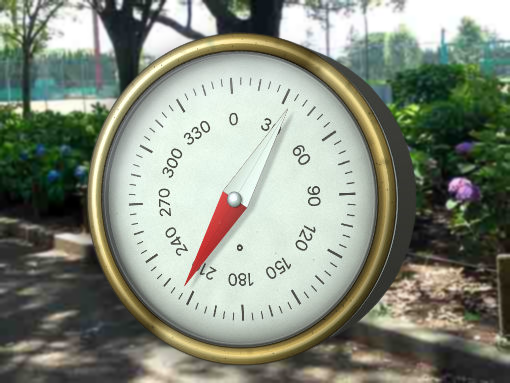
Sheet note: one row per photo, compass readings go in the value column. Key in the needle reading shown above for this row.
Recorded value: 215 °
